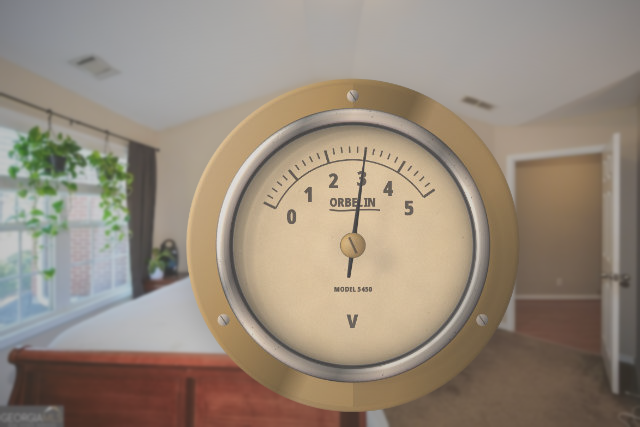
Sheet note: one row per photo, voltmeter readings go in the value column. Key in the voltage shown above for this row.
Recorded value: 3 V
